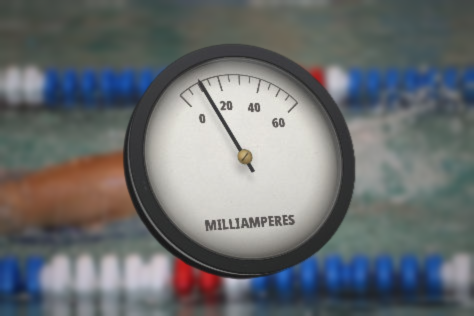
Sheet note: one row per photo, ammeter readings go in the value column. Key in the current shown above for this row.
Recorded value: 10 mA
